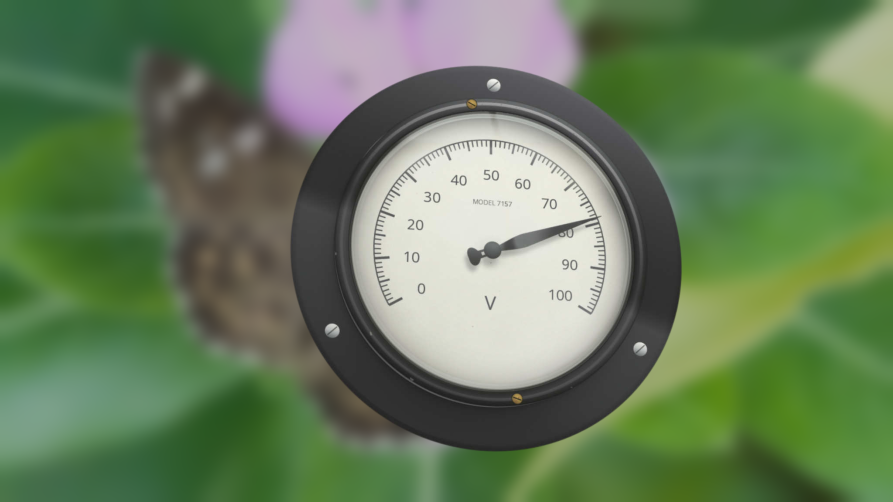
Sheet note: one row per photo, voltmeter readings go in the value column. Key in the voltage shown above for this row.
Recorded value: 79 V
